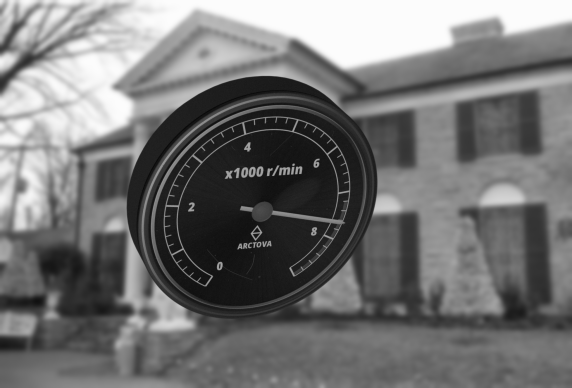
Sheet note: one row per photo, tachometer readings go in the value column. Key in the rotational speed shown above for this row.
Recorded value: 7600 rpm
